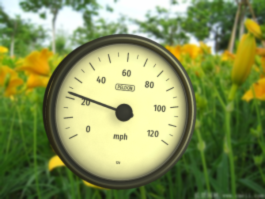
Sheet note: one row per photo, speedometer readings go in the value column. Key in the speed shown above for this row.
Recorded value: 22.5 mph
